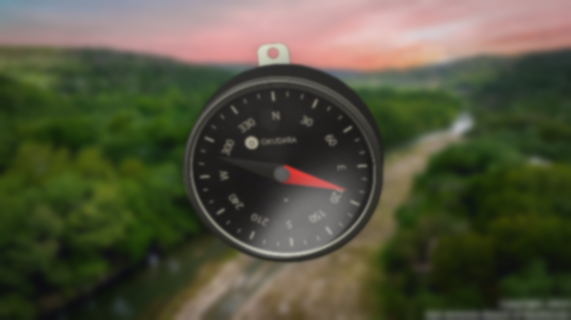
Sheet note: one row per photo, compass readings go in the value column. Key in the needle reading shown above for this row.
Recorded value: 110 °
